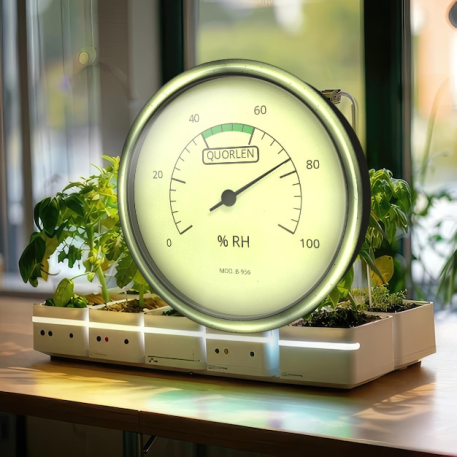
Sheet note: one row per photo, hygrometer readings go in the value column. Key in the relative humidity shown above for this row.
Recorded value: 76 %
